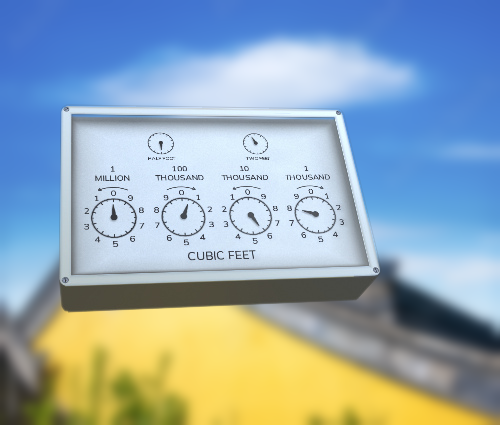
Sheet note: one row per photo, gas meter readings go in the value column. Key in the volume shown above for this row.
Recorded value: 5800 ft³
